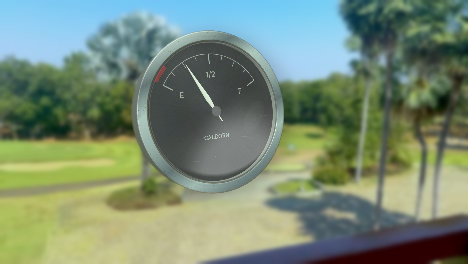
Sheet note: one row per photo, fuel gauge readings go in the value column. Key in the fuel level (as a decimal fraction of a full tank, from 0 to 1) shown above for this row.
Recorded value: 0.25
